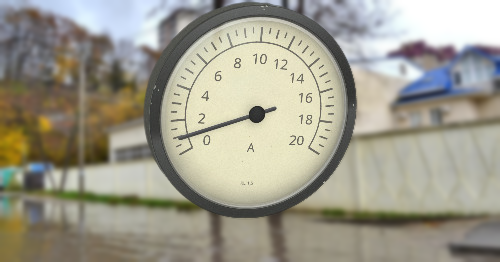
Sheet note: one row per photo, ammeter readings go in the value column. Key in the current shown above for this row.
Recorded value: 1 A
